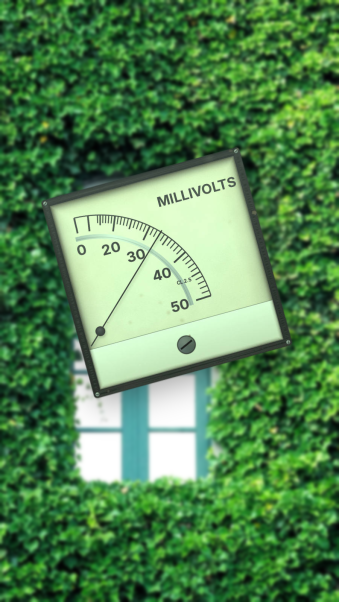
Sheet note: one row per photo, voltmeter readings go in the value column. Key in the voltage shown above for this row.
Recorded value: 33 mV
